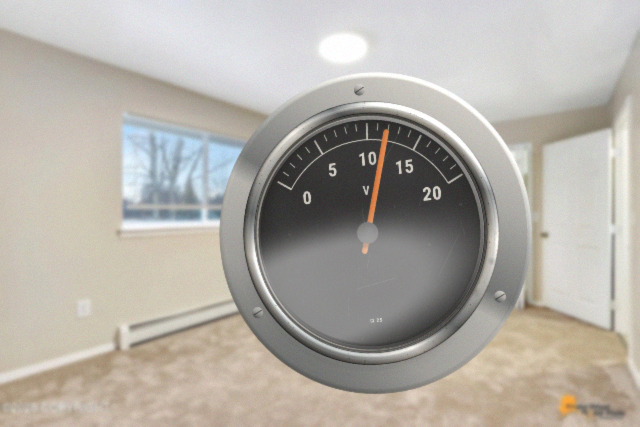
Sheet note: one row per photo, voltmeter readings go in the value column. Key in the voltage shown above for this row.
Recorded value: 12 V
